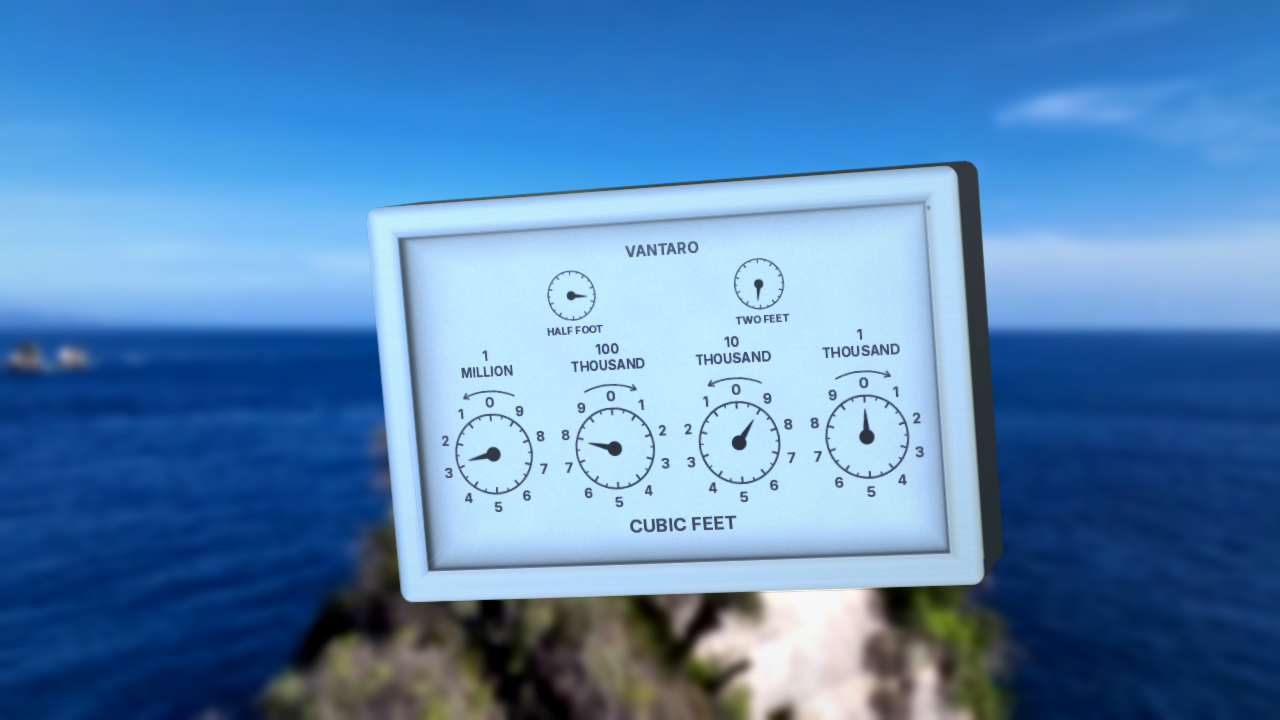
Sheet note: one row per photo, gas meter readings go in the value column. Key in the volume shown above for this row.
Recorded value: 279000 ft³
